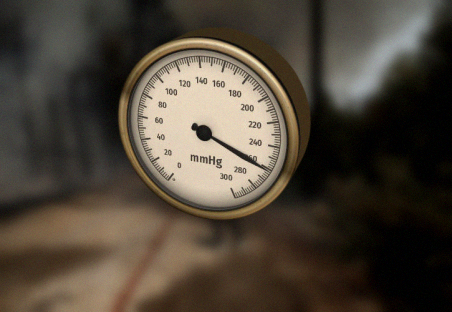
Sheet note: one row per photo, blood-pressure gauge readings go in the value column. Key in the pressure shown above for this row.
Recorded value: 260 mmHg
